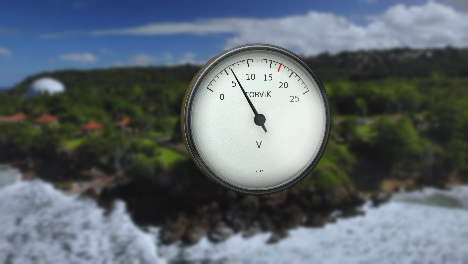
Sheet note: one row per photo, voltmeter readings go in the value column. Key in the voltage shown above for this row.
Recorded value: 6 V
